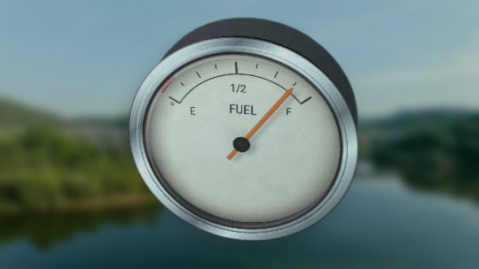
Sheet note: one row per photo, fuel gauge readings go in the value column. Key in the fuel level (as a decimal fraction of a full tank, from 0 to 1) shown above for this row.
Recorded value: 0.875
